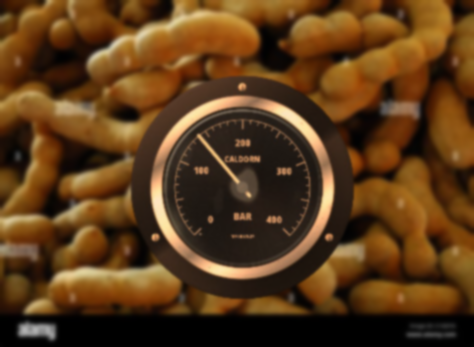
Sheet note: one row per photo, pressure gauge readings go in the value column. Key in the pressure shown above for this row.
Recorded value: 140 bar
